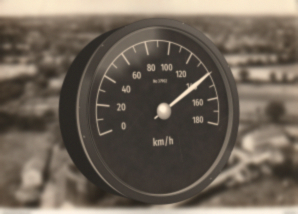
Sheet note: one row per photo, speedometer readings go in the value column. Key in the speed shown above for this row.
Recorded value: 140 km/h
